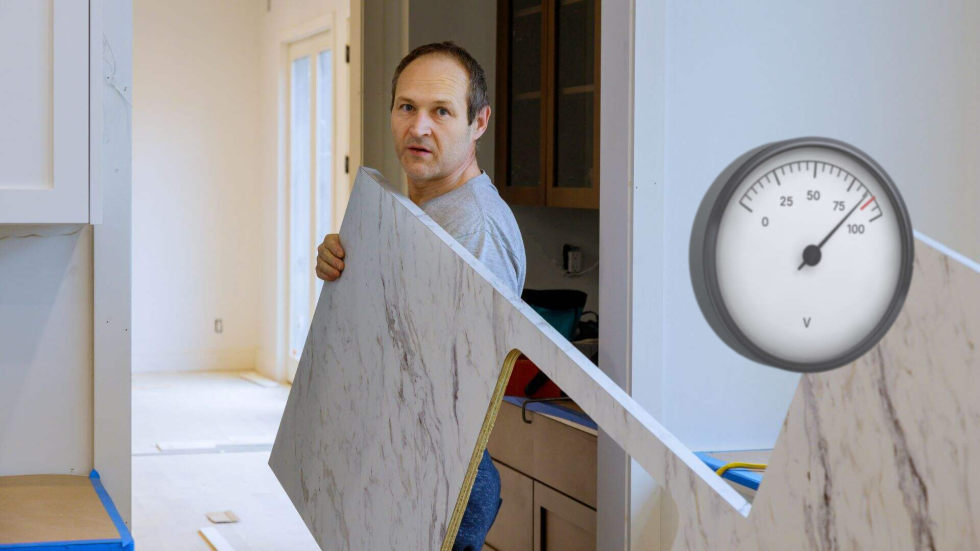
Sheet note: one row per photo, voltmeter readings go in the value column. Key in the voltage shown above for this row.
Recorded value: 85 V
